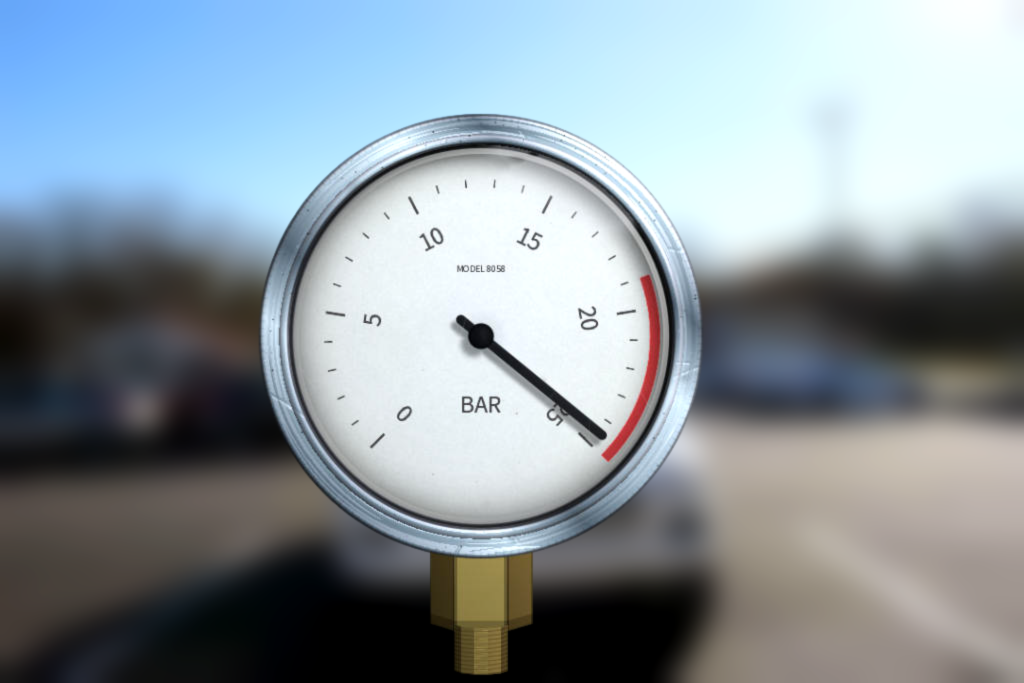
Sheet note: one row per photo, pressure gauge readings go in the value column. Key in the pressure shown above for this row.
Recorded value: 24.5 bar
